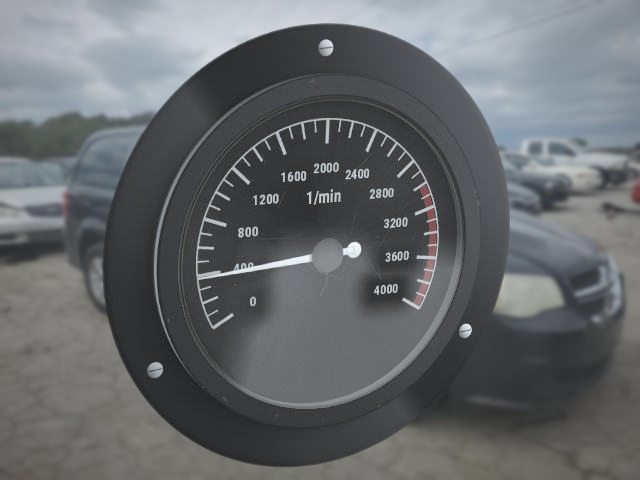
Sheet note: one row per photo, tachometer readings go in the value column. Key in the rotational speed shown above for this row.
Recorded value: 400 rpm
